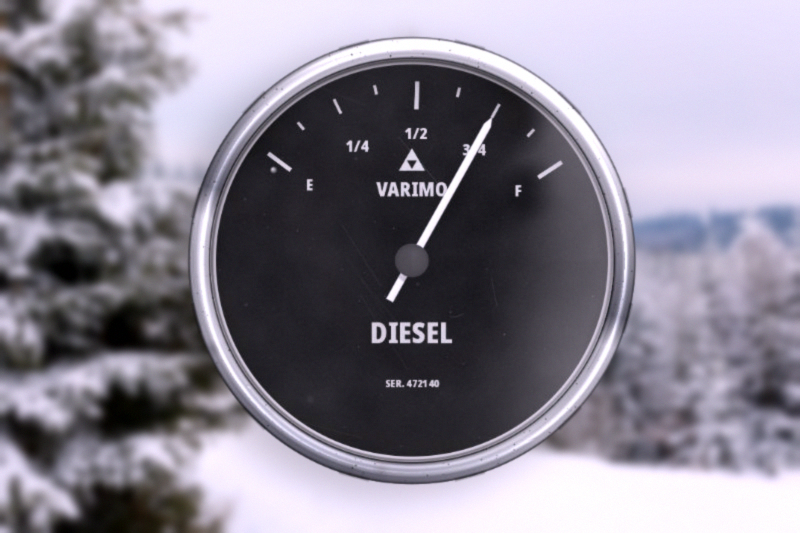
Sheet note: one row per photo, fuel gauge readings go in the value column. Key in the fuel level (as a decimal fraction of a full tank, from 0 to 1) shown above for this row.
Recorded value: 0.75
